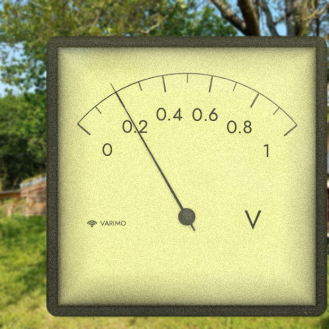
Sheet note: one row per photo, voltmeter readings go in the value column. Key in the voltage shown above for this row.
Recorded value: 0.2 V
